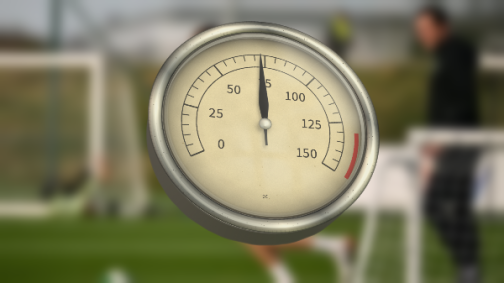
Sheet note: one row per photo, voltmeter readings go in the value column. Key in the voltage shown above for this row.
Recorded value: 72.5 V
